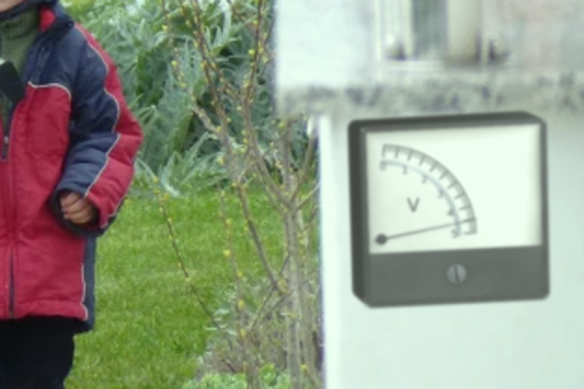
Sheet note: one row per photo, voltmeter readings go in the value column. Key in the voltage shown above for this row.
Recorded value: 4.5 V
